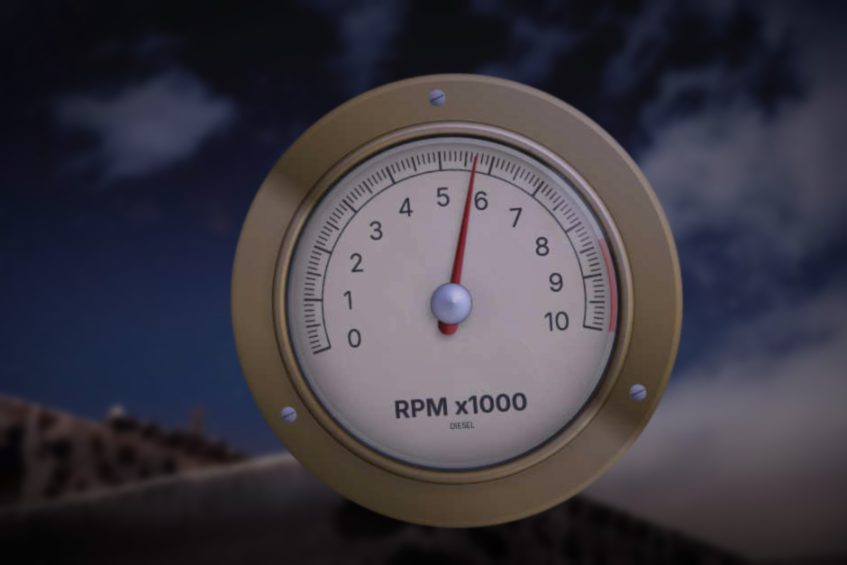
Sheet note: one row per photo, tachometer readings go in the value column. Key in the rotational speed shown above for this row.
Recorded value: 5700 rpm
